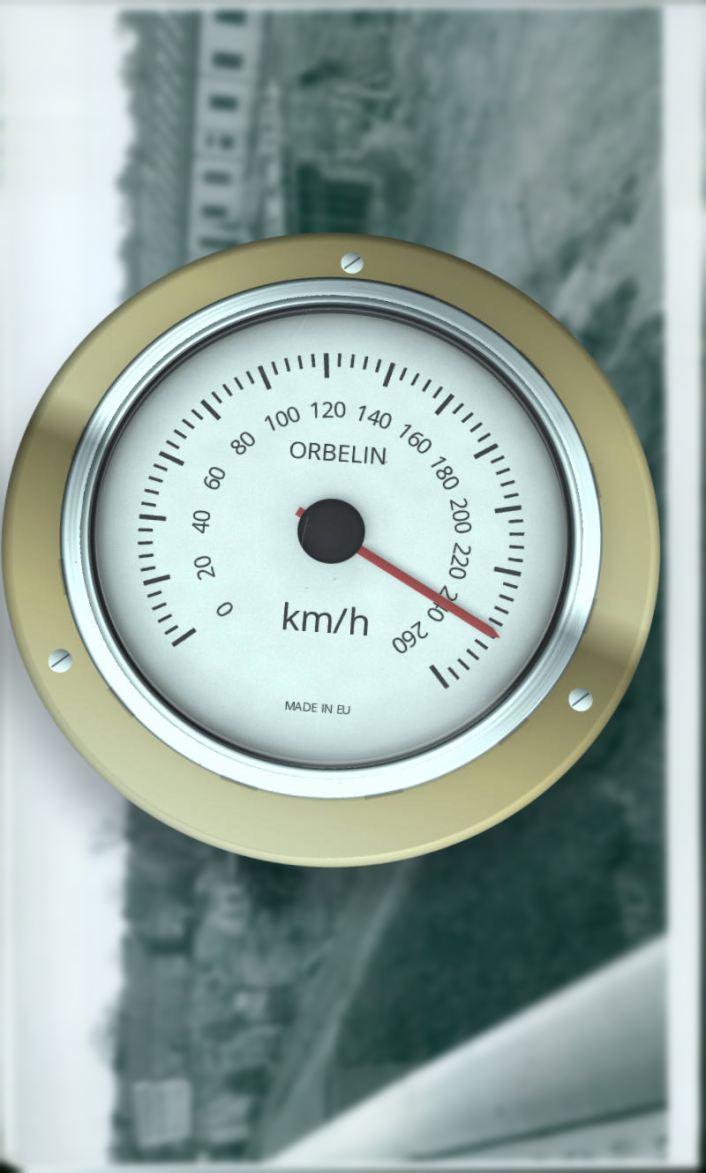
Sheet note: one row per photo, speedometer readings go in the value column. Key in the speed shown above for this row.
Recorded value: 240 km/h
